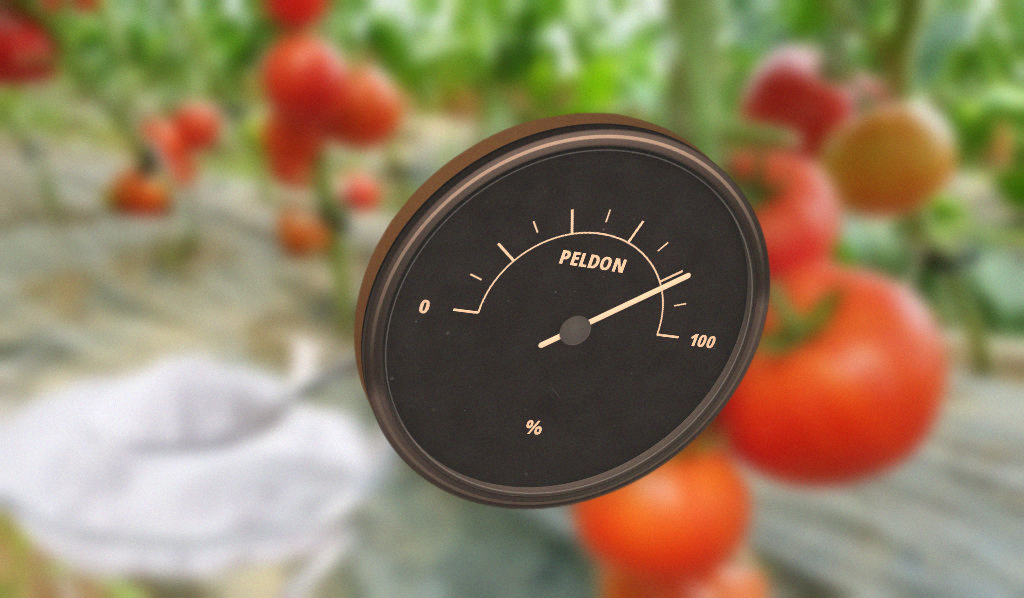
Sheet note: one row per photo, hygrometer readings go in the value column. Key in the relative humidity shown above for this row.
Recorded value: 80 %
